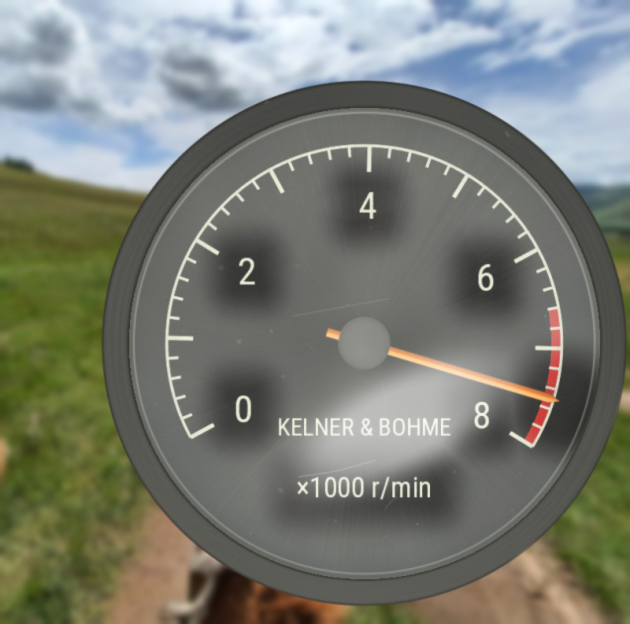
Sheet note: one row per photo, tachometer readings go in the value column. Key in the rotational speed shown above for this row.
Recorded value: 7500 rpm
